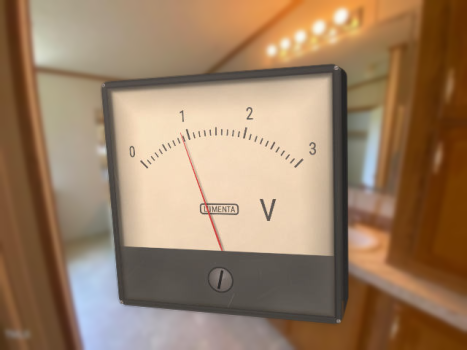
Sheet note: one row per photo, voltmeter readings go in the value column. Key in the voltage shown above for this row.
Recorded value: 0.9 V
